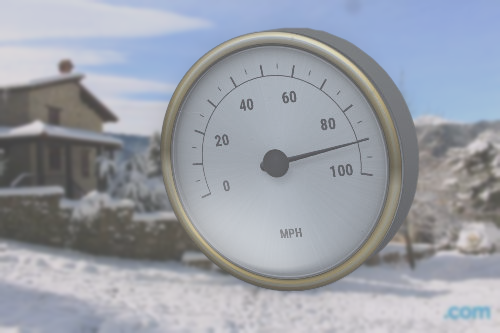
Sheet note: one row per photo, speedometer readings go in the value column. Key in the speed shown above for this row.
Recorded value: 90 mph
